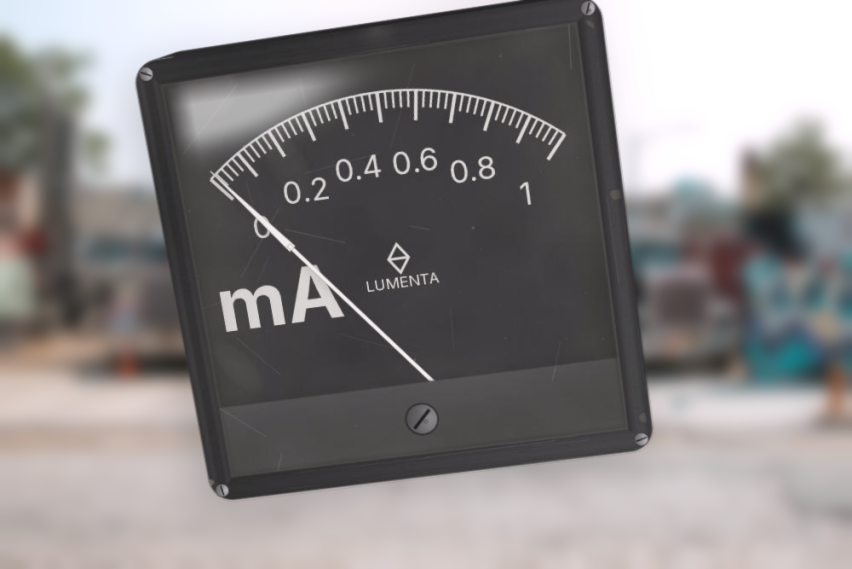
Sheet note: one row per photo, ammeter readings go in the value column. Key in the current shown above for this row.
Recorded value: 0.02 mA
